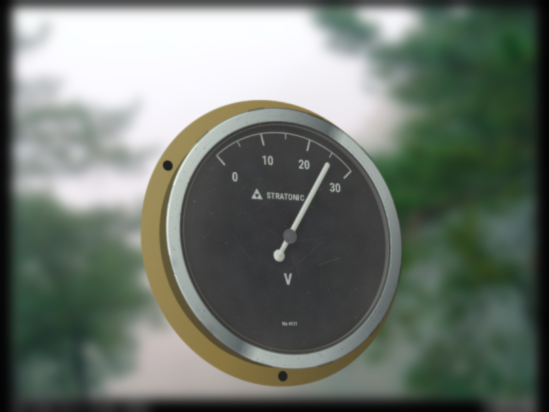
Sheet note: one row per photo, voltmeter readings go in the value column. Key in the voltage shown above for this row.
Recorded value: 25 V
